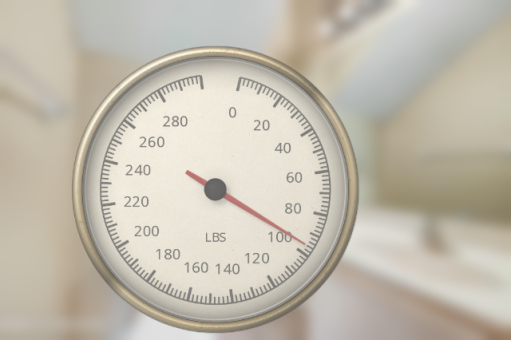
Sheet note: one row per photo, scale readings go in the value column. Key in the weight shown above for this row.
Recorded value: 96 lb
